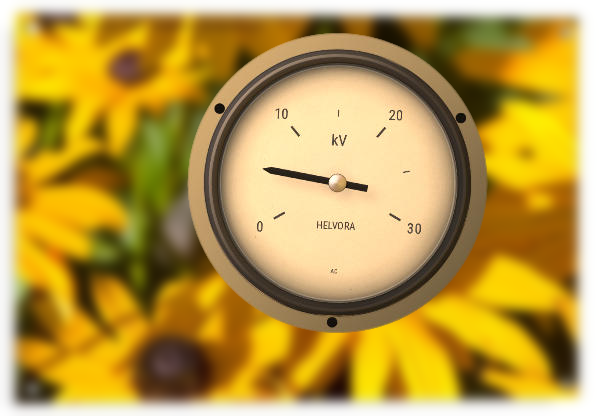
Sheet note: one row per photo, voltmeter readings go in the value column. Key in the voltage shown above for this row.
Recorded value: 5 kV
